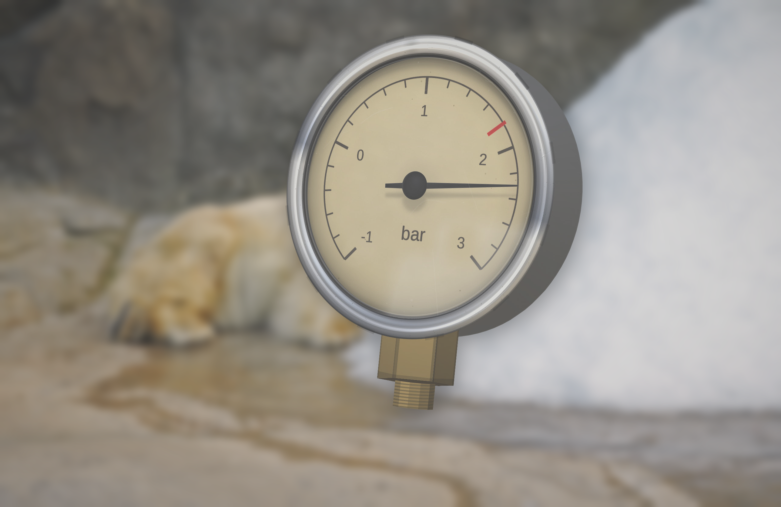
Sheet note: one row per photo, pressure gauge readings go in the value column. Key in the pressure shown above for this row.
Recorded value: 2.3 bar
